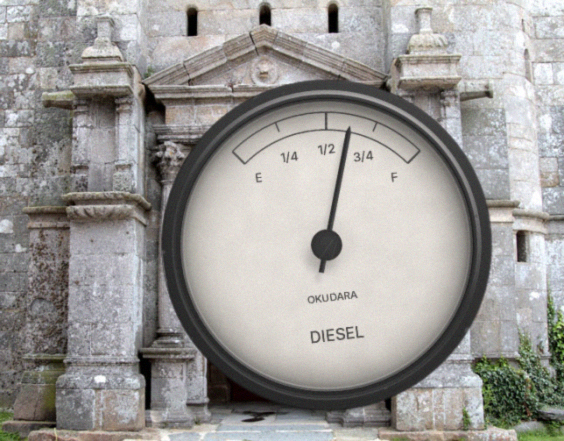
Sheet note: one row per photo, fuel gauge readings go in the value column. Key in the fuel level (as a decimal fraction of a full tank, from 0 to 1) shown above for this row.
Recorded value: 0.625
